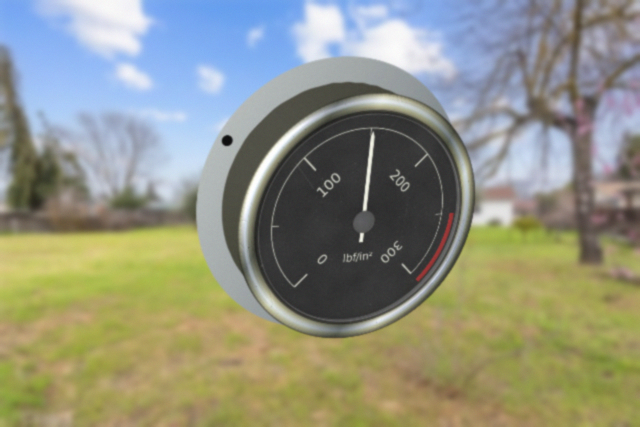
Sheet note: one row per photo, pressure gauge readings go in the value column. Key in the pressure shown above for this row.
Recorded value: 150 psi
